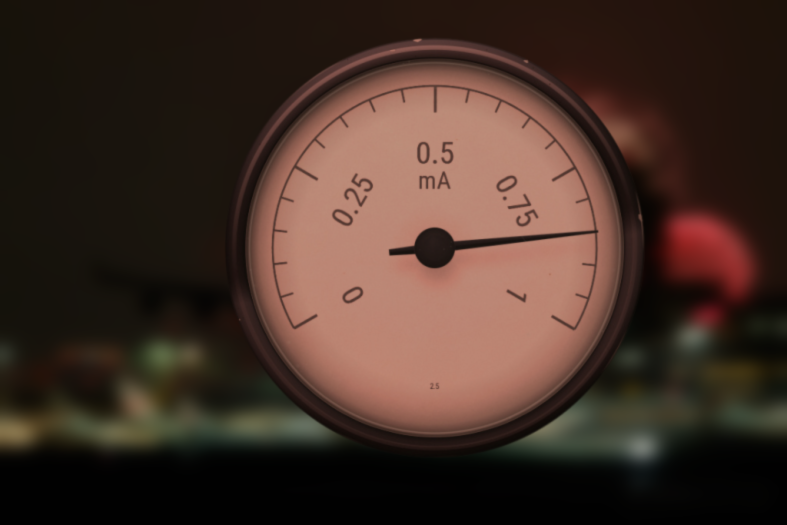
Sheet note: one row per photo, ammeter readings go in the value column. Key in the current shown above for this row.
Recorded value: 0.85 mA
